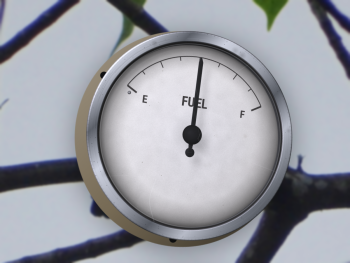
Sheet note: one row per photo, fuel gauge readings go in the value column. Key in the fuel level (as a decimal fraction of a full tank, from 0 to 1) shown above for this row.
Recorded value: 0.5
